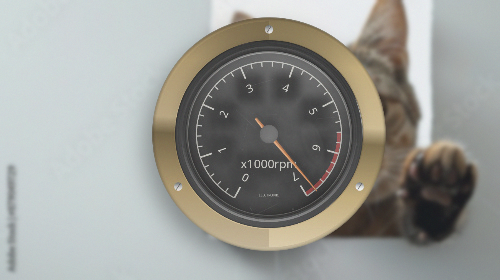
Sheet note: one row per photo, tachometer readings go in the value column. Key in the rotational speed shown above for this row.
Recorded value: 6800 rpm
